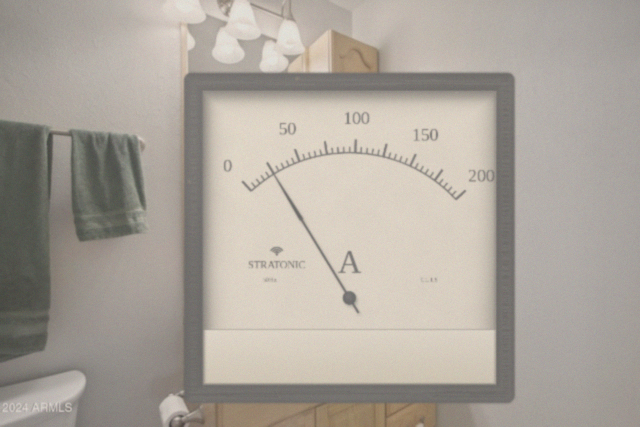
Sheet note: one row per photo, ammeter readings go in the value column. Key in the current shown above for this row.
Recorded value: 25 A
